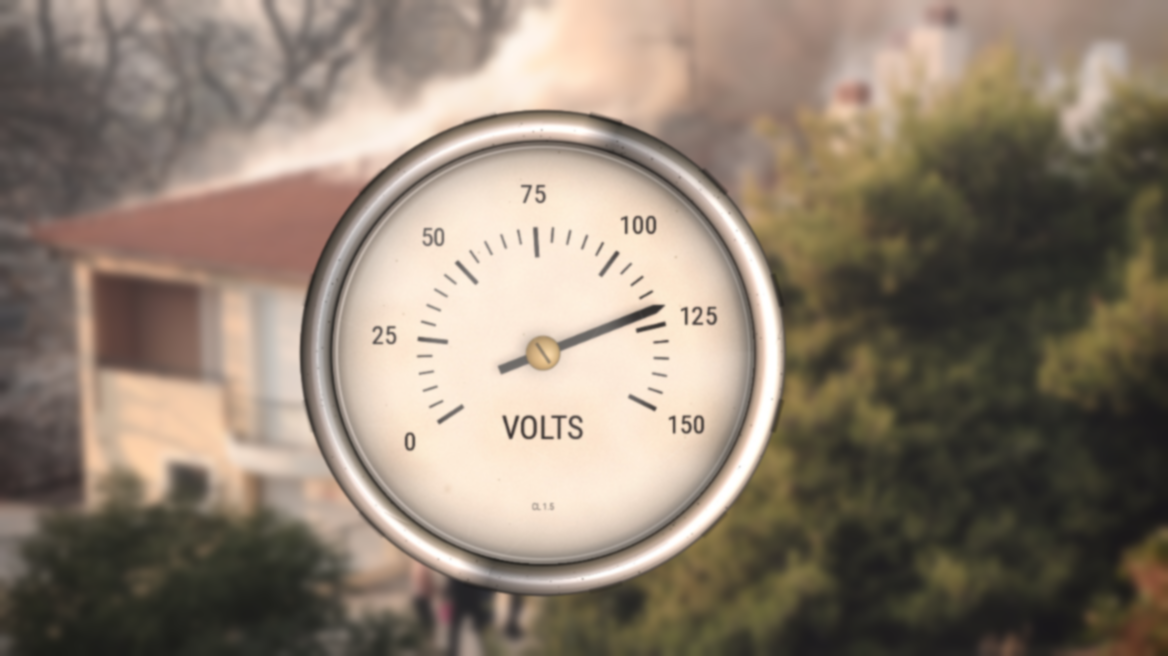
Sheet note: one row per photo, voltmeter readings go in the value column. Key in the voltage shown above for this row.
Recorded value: 120 V
